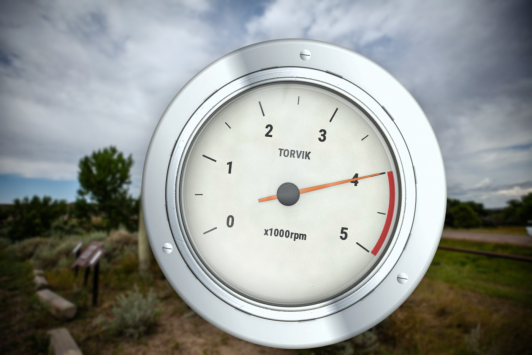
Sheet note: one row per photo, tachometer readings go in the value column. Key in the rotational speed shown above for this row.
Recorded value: 4000 rpm
